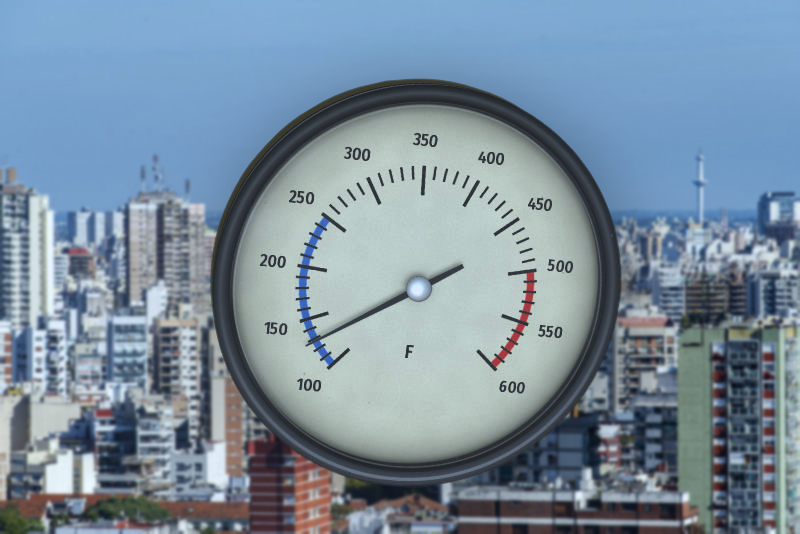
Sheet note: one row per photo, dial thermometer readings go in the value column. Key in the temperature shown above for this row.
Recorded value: 130 °F
